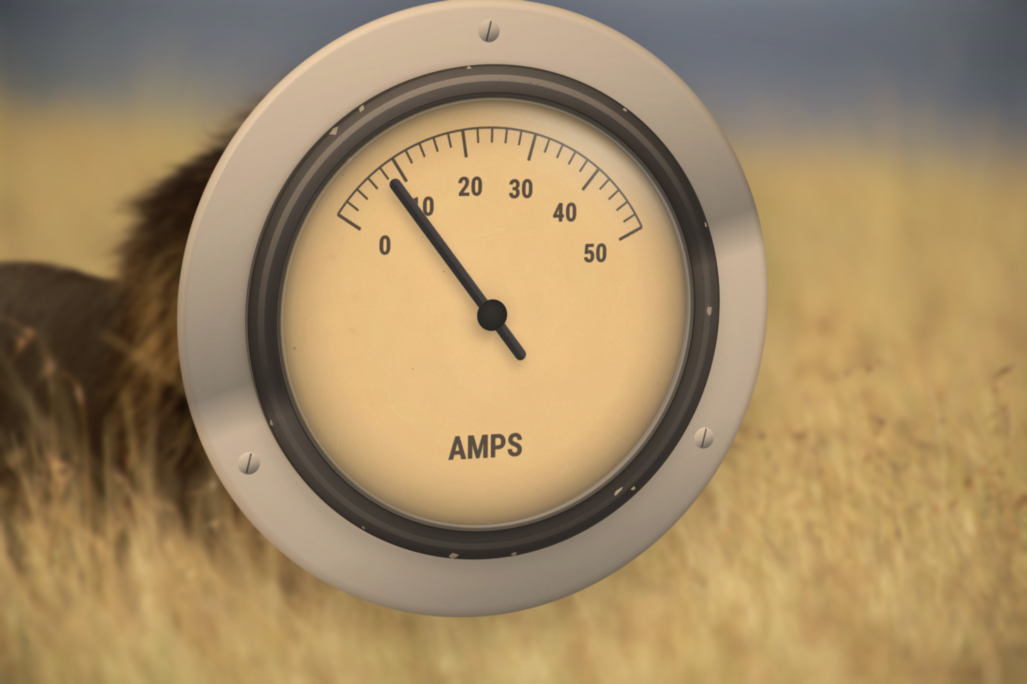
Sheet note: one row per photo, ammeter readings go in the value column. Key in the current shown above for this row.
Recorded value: 8 A
